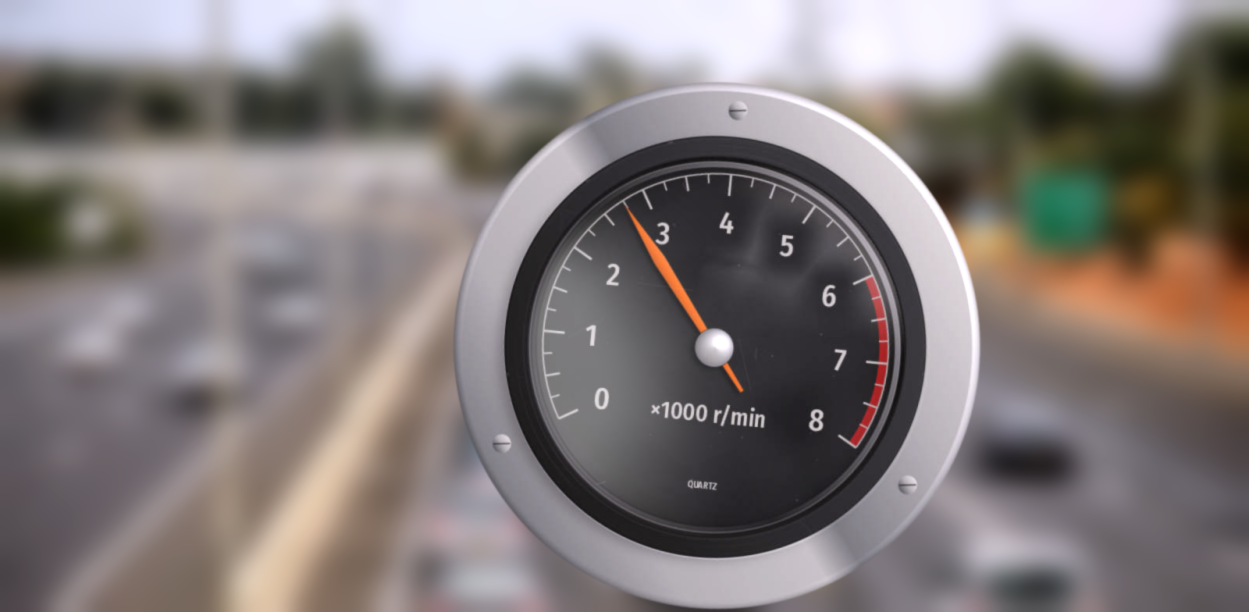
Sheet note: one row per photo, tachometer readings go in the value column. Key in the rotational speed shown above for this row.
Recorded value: 2750 rpm
